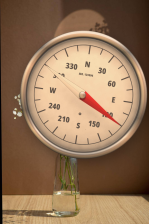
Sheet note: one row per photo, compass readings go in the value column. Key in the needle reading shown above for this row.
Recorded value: 120 °
